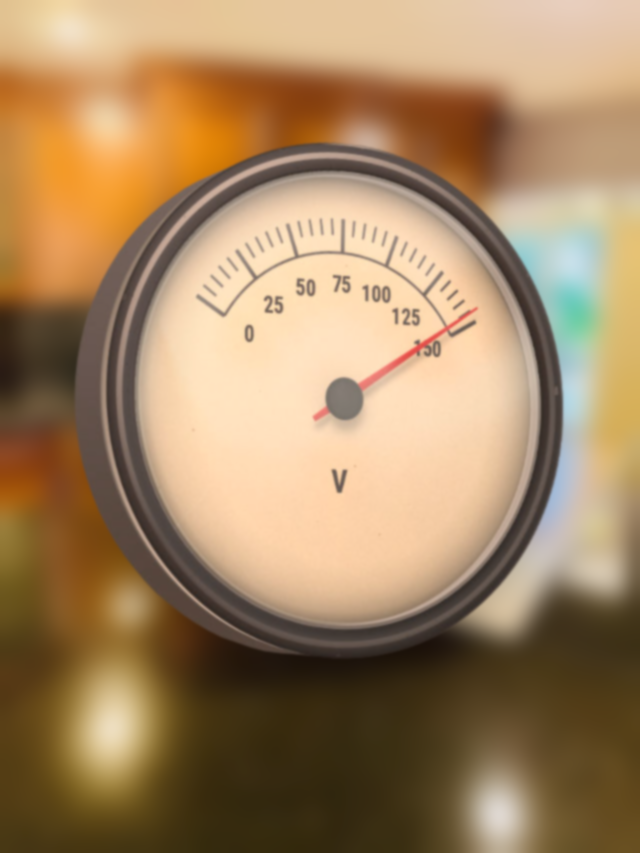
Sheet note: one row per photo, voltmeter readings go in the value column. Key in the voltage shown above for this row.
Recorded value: 145 V
